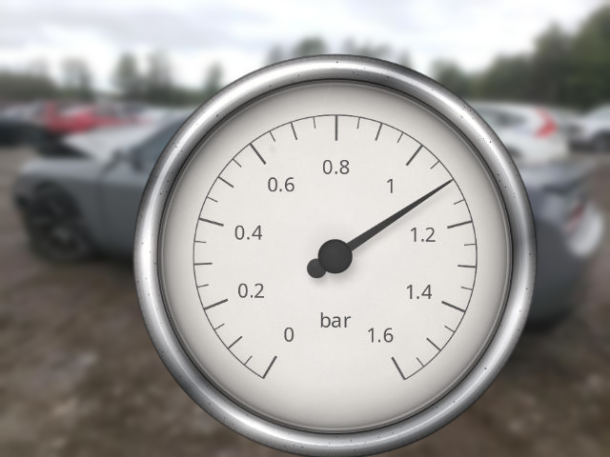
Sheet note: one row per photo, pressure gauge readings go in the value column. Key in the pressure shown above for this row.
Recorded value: 1.1 bar
